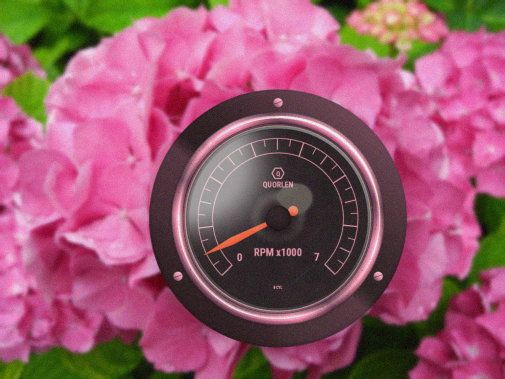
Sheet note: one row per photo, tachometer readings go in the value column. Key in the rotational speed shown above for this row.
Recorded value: 500 rpm
